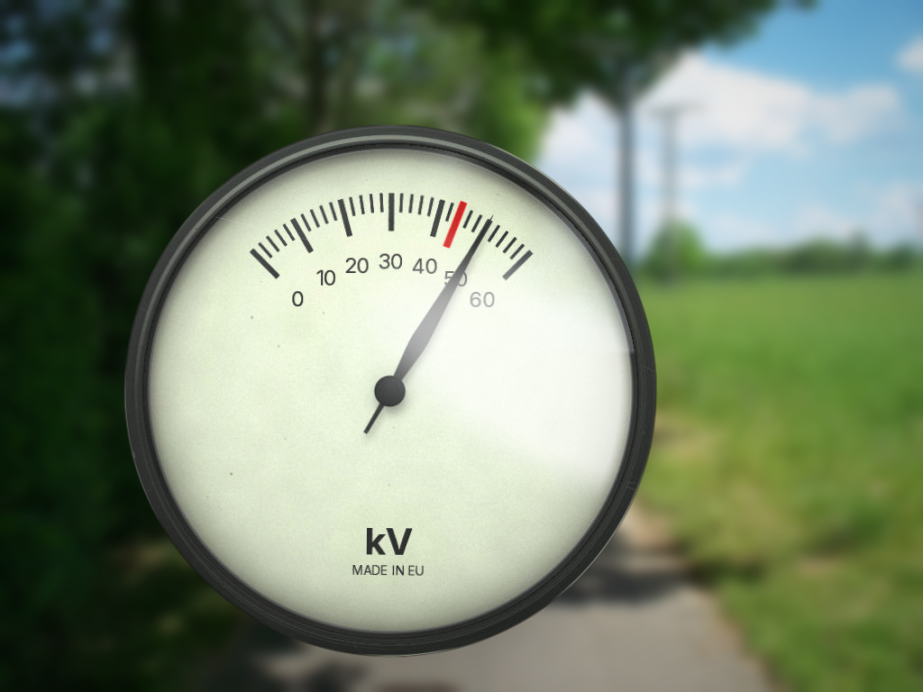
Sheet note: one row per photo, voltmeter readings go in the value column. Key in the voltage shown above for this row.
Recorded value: 50 kV
